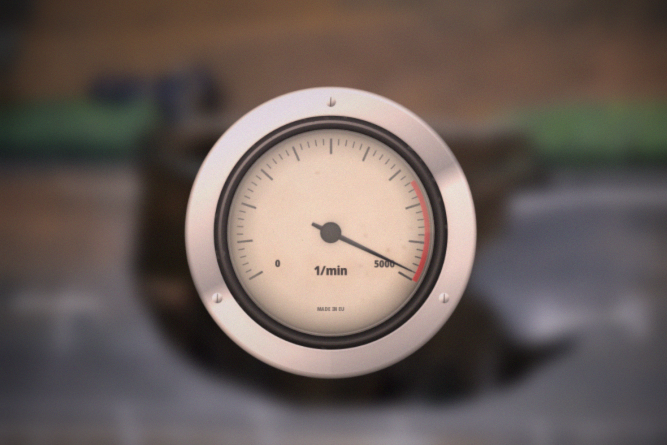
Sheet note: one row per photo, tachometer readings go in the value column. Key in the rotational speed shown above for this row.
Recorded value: 4900 rpm
